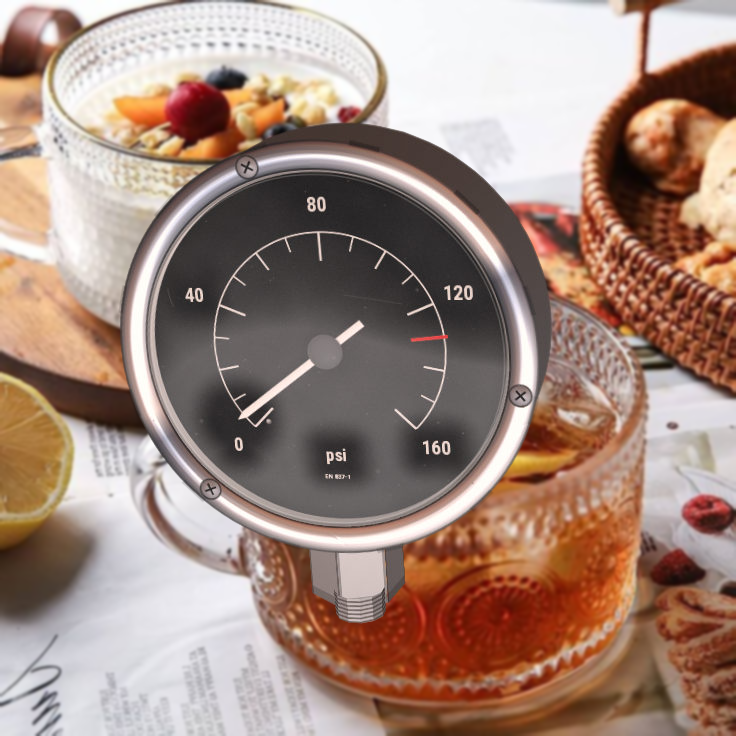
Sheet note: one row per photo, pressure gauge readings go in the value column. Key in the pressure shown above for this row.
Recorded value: 5 psi
